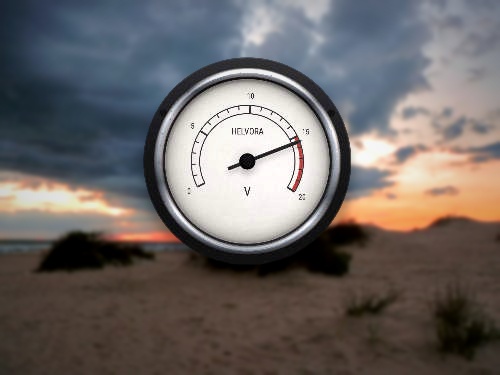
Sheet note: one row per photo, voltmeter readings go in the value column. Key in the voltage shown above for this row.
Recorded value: 15.5 V
